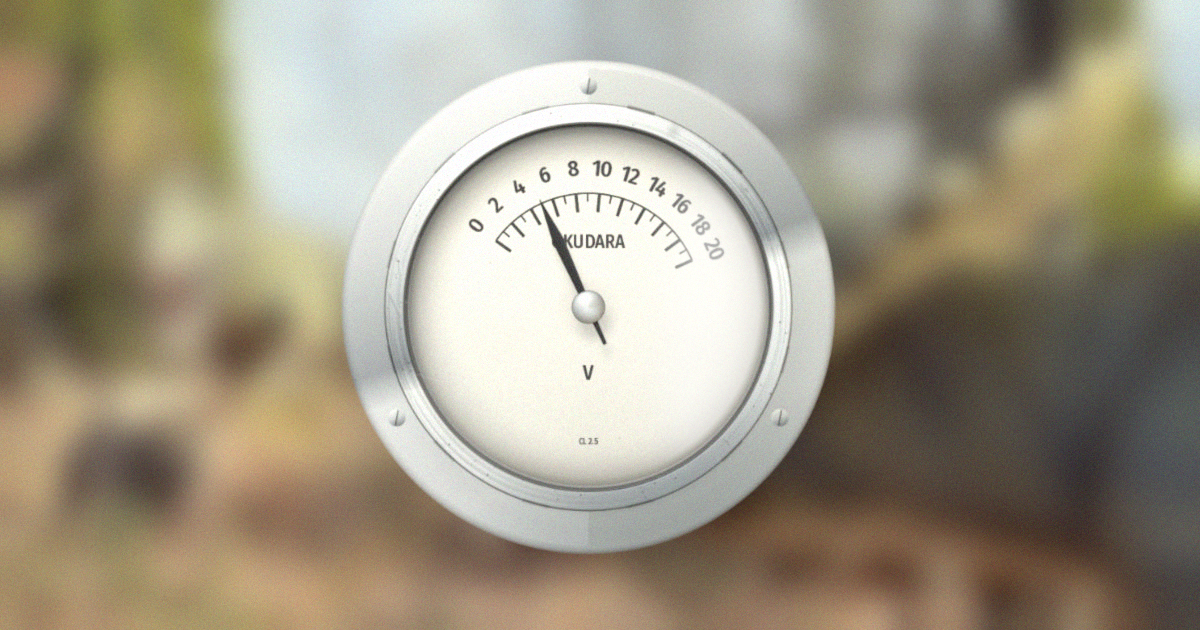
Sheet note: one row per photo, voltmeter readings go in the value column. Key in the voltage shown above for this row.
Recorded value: 5 V
